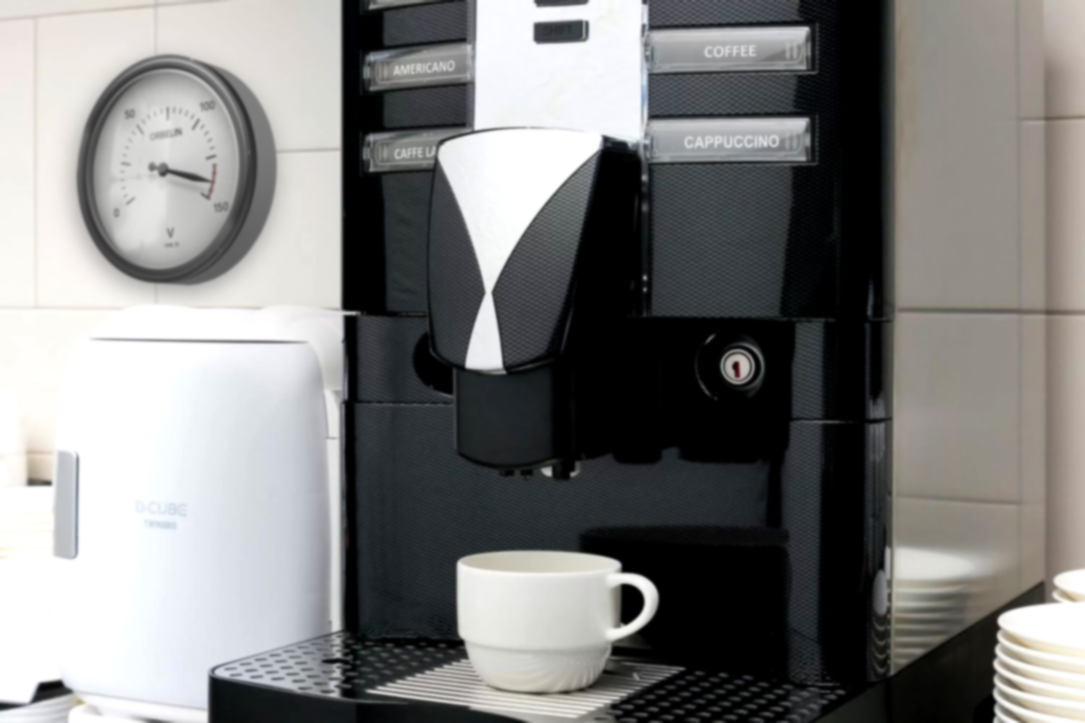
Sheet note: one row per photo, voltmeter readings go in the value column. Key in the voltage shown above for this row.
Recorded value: 140 V
